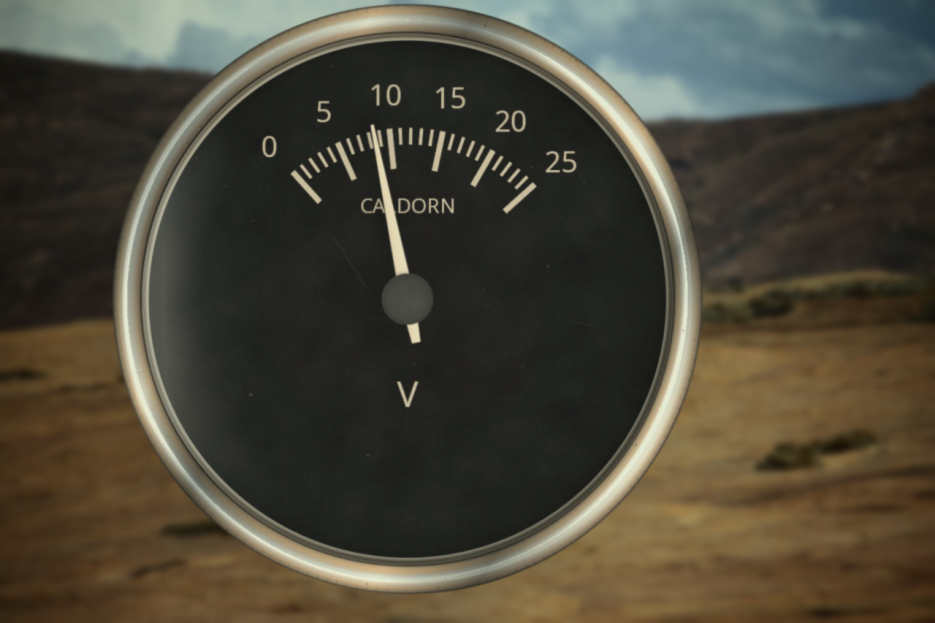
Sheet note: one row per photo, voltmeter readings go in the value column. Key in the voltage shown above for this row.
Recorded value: 8.5 V
